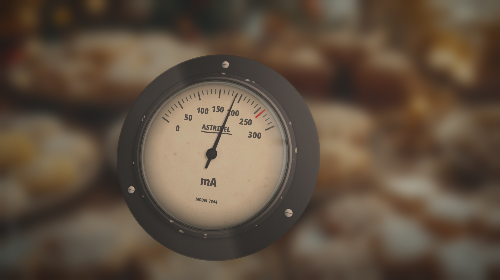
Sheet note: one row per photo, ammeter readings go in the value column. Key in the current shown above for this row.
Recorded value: 190 mA
